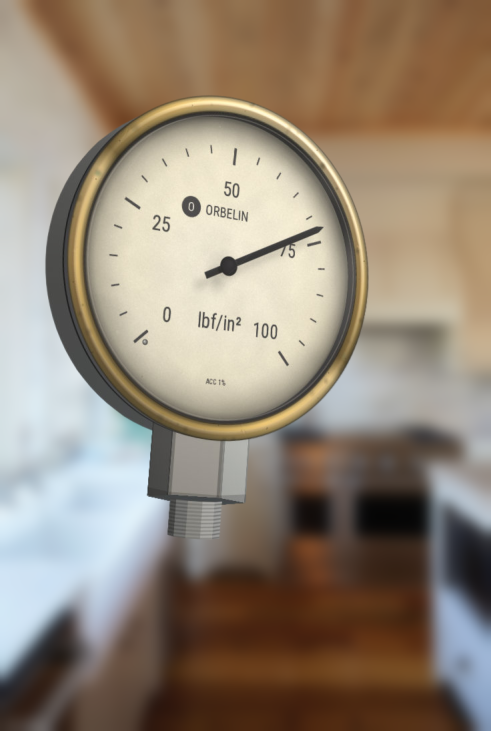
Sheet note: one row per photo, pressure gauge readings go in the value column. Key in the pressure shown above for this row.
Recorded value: 72.5 psi
